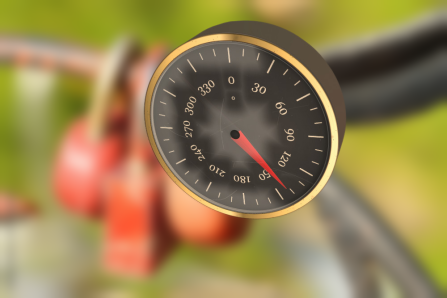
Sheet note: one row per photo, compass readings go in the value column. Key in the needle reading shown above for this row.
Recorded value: 140 °
